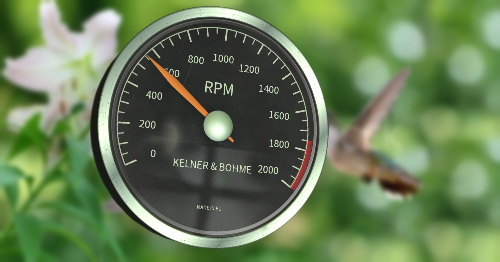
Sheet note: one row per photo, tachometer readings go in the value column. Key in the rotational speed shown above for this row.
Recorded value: 550 rpm
